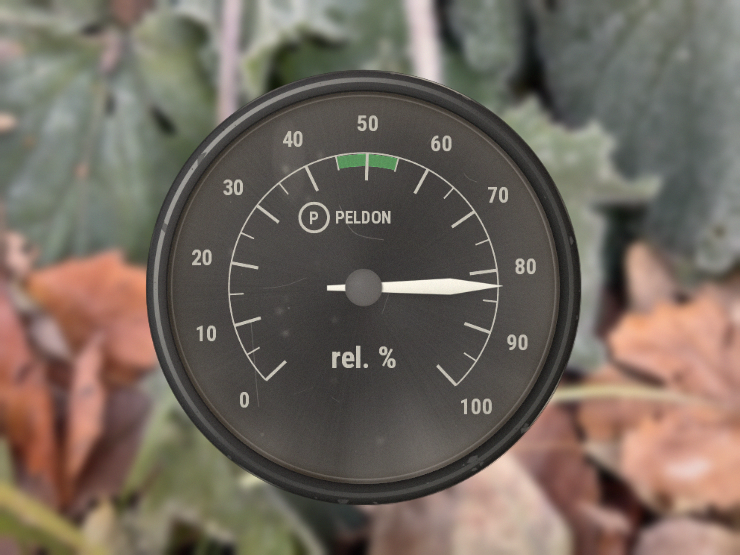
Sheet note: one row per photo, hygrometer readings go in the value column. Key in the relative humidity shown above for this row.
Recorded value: 82.5 %
